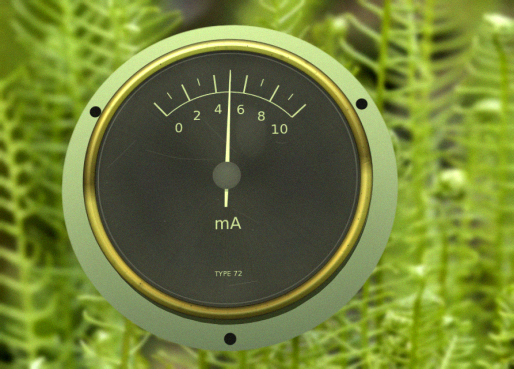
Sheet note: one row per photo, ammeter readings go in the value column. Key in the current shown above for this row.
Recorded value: 5 mA
